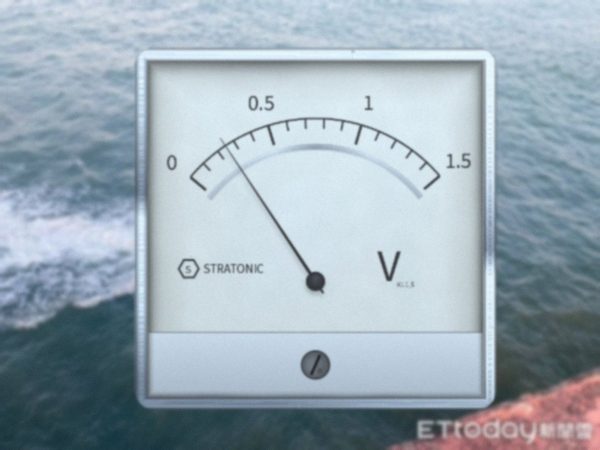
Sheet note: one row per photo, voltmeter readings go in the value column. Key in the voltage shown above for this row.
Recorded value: 0.25 V
